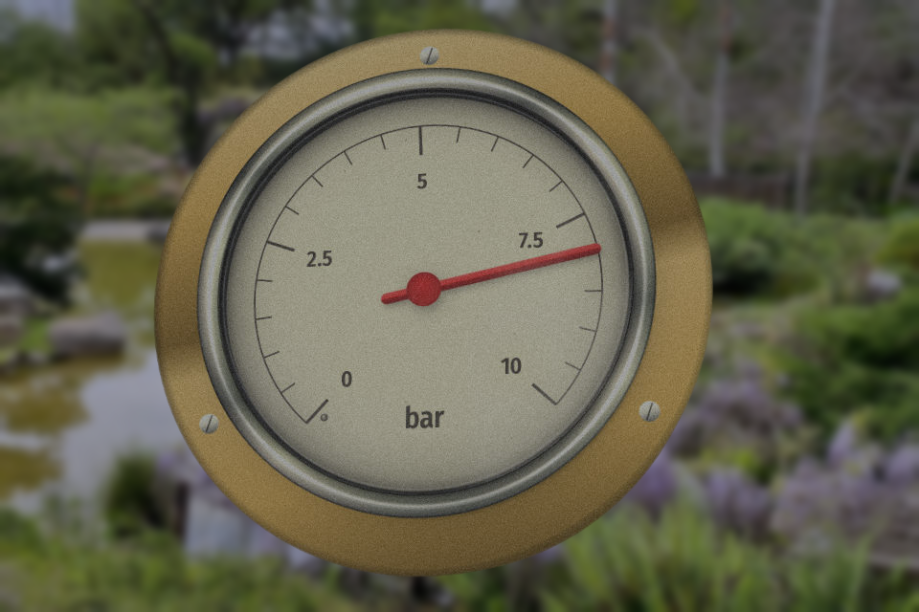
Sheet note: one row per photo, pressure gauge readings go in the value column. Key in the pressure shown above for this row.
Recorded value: 8 bar
